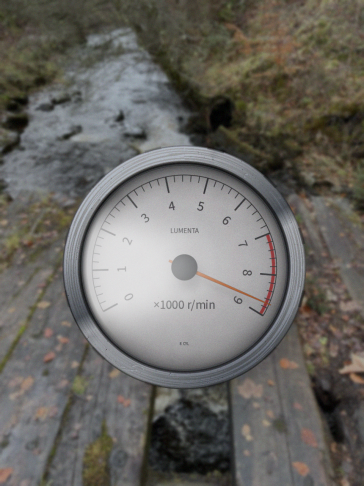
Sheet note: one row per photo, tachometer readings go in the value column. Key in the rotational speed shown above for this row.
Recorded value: 8700 rpm
